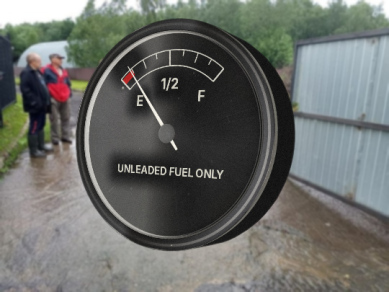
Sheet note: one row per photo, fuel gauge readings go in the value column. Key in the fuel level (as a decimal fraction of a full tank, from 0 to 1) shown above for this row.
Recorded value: 0.125
